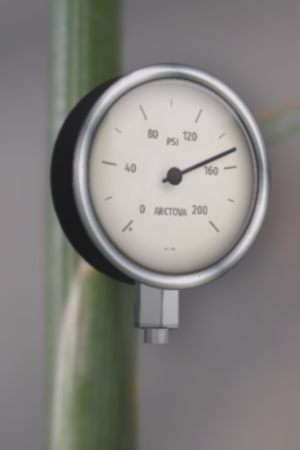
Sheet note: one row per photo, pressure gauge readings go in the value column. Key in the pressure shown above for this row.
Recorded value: 150 psi
